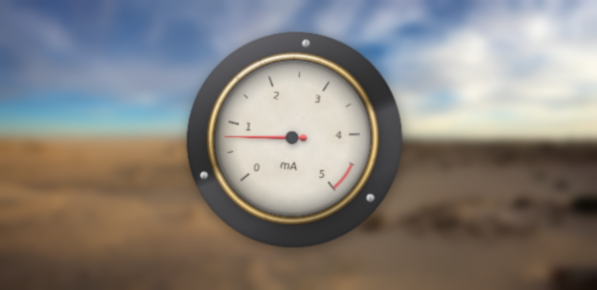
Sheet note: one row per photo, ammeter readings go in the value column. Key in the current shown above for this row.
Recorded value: 0.75 mA
